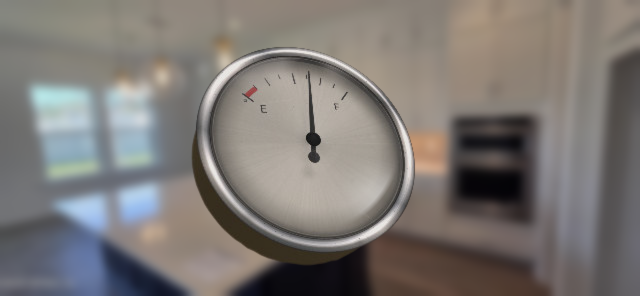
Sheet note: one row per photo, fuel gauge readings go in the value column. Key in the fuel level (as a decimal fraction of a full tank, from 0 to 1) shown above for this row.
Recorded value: 0.625
